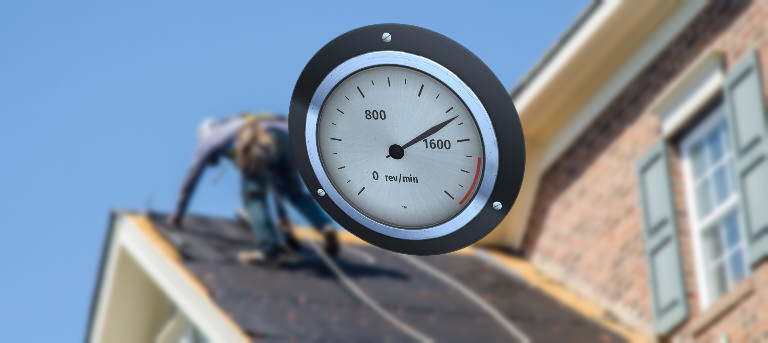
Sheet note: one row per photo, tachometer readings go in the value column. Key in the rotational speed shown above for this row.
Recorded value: 1450 rpm
